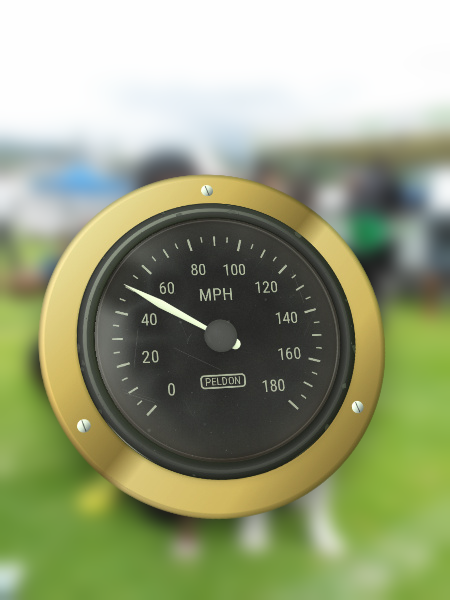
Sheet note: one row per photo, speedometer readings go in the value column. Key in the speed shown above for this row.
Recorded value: 50 mph
